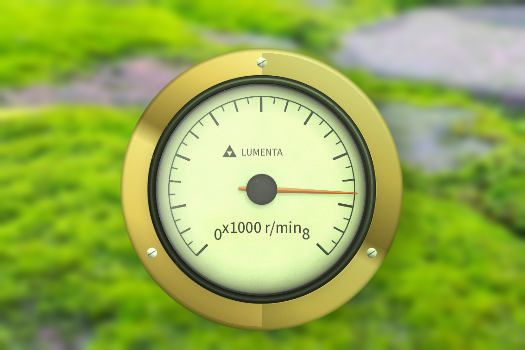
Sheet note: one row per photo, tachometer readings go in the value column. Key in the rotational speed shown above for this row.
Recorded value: 6750 rpm
